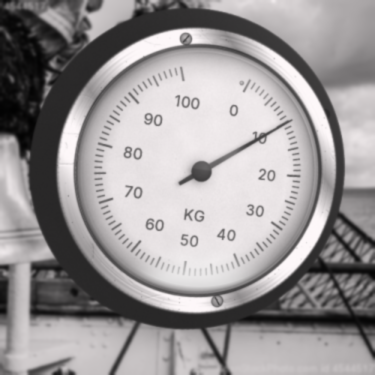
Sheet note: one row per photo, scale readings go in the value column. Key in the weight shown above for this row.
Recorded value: 10 kg
